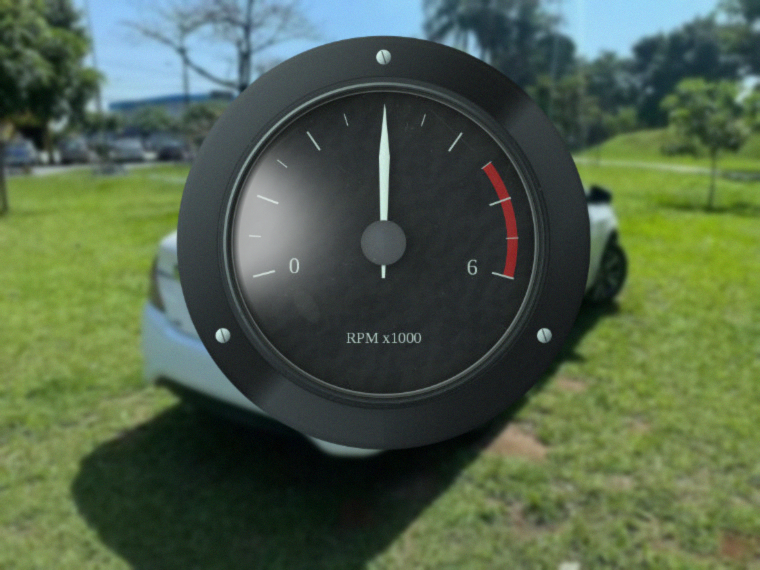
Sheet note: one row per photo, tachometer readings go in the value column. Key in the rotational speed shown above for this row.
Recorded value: 3000 rpm
